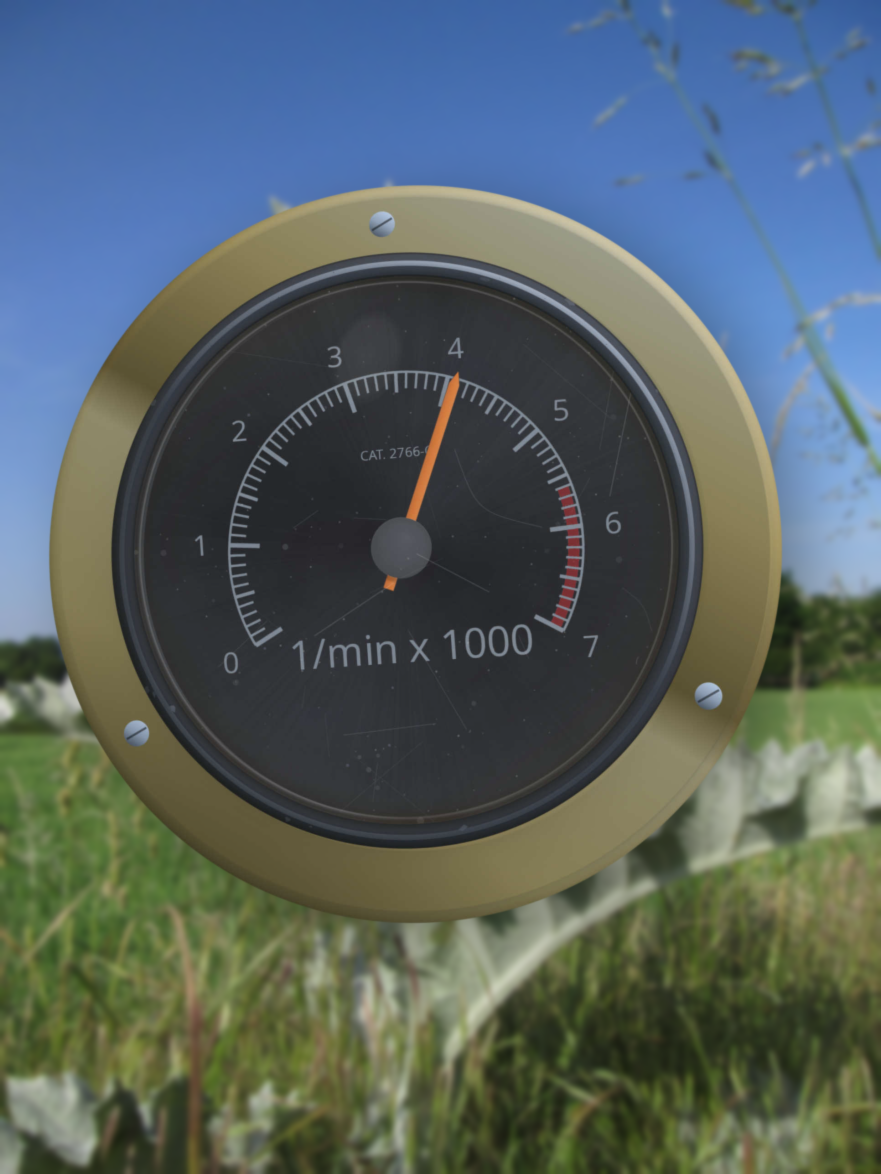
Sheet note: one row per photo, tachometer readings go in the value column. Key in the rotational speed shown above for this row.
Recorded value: 4100 rpm
